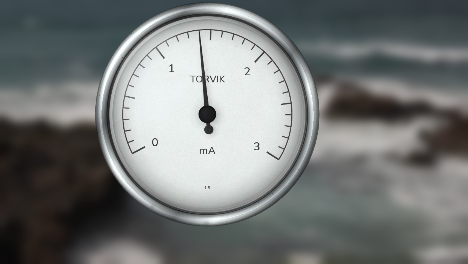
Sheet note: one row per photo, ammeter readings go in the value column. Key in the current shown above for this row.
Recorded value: 1.4 mA
